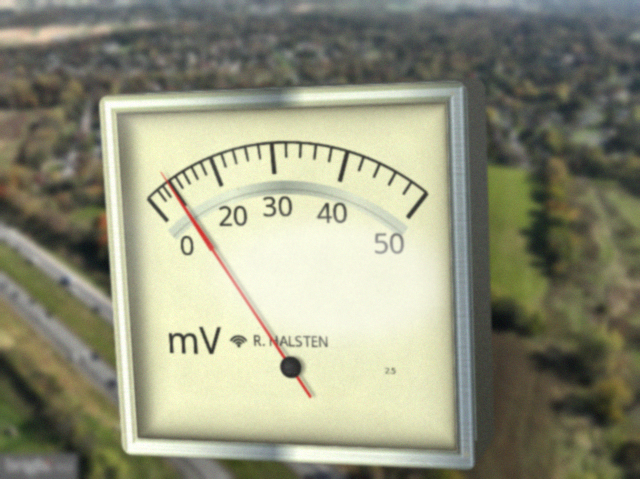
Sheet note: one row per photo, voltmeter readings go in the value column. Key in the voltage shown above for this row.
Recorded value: 10 mV
